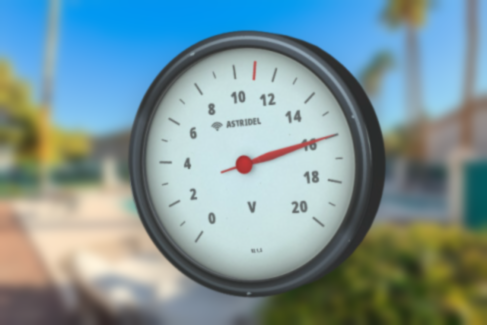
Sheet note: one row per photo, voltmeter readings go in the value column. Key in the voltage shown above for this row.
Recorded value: 16 V
